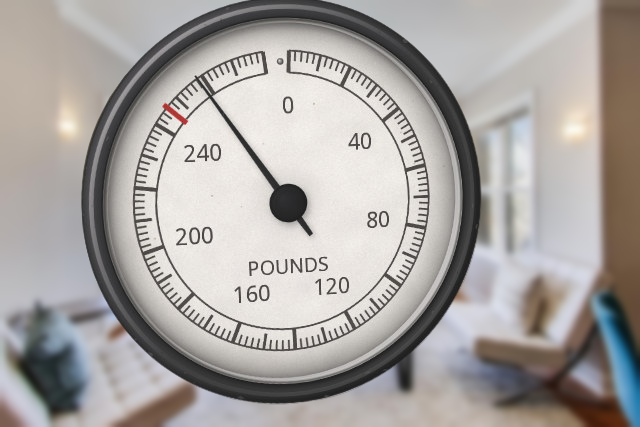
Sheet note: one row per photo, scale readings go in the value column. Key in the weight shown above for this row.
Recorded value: 258 lb
